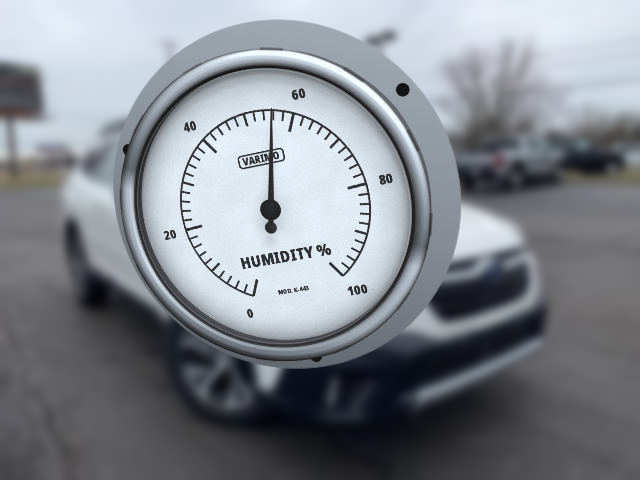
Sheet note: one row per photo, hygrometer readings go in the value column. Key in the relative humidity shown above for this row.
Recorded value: 56 %
